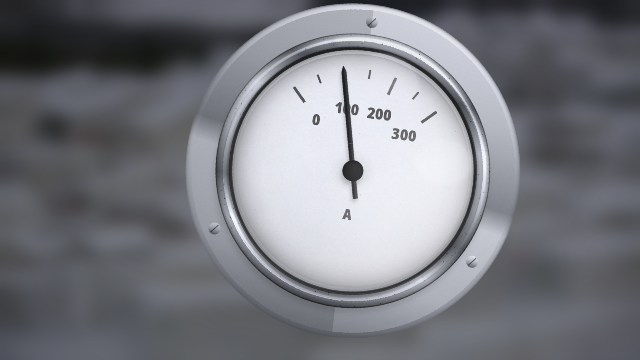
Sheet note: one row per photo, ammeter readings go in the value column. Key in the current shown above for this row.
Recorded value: 100 A
